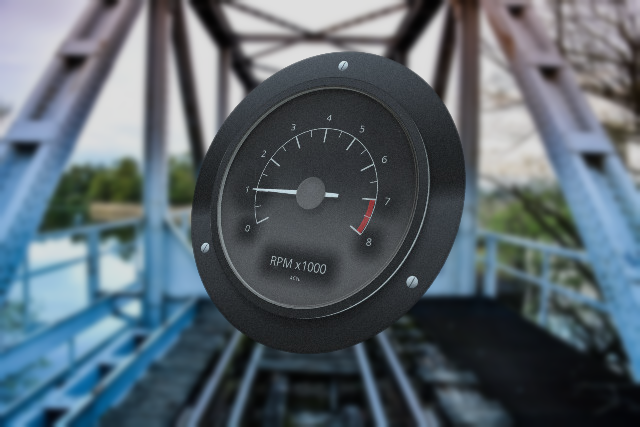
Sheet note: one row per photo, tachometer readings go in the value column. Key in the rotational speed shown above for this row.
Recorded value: 1000 rpm
